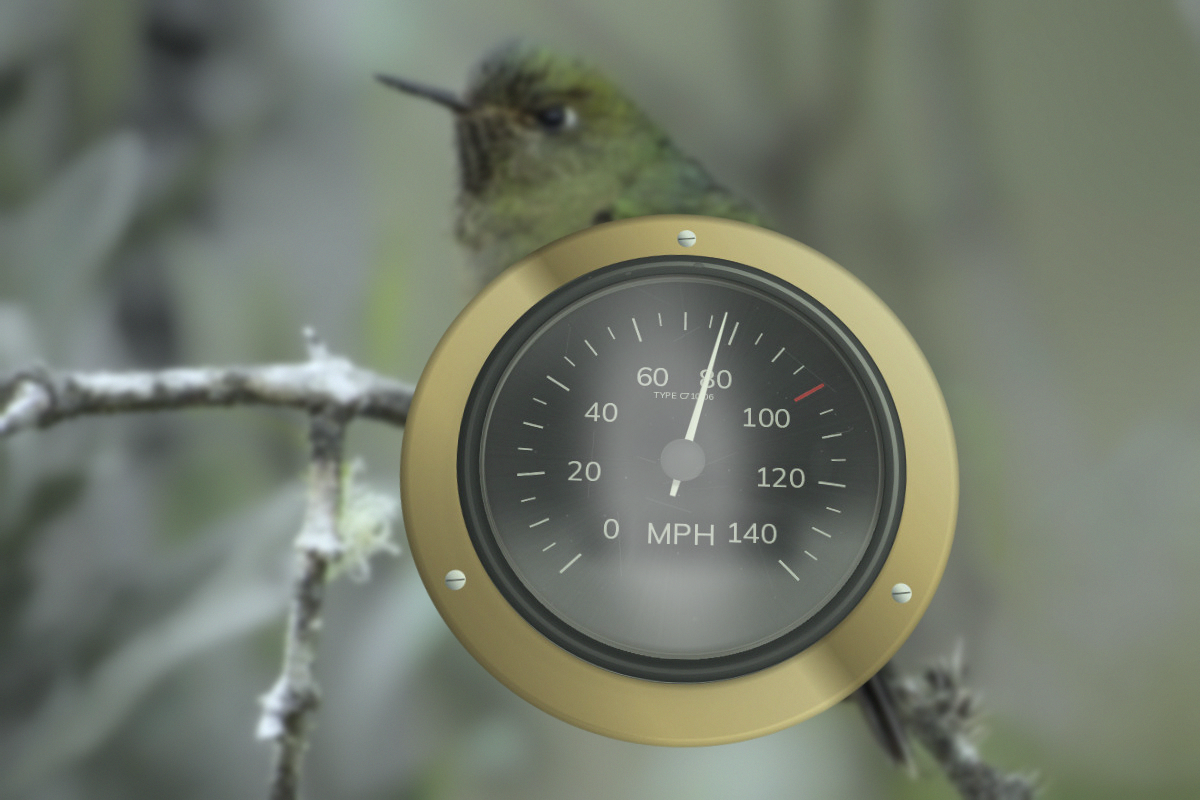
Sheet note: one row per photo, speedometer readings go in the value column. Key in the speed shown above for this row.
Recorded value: 77.5 mph
